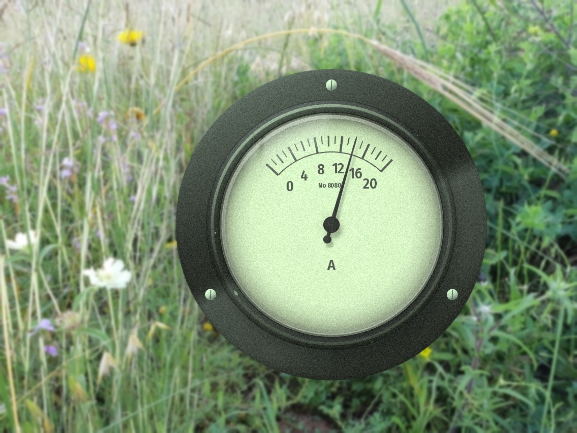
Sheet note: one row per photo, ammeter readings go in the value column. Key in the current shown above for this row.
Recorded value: 14 A
